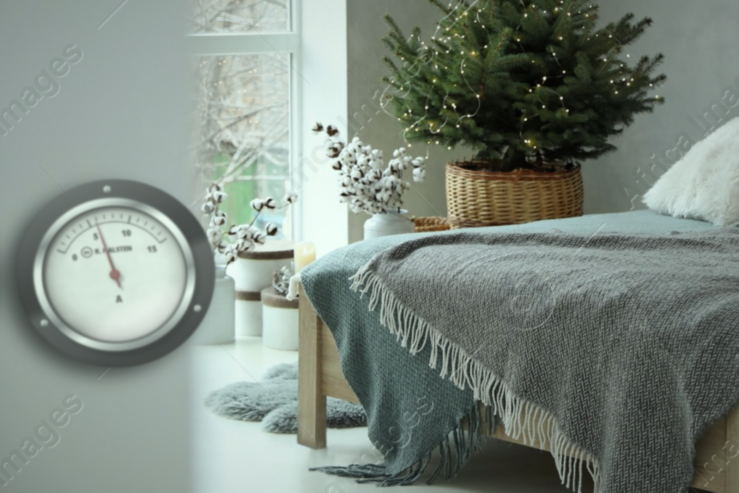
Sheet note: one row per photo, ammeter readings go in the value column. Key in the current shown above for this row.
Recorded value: 6 A
